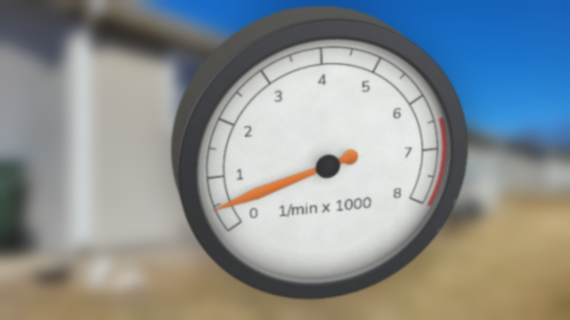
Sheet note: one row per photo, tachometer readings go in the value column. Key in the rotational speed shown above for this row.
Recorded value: 500 rpm
